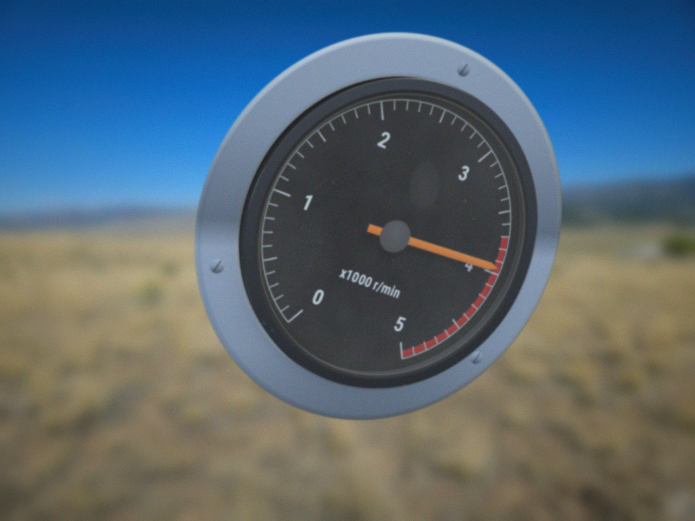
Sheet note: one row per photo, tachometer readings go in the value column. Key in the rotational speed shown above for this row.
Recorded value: 3950 rpm
